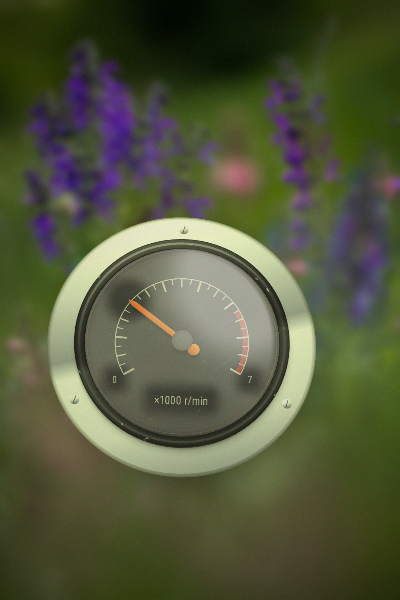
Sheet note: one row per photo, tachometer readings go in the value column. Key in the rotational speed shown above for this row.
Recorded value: 2000 rpm
